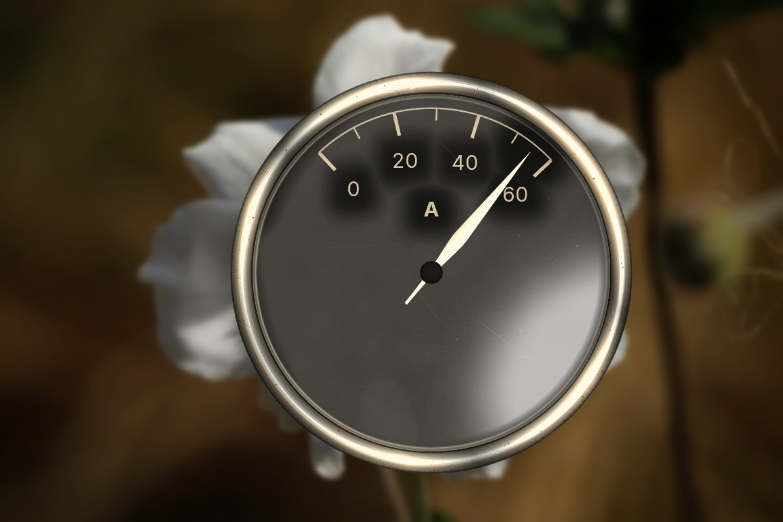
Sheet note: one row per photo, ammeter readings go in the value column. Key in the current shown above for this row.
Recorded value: 55 A
